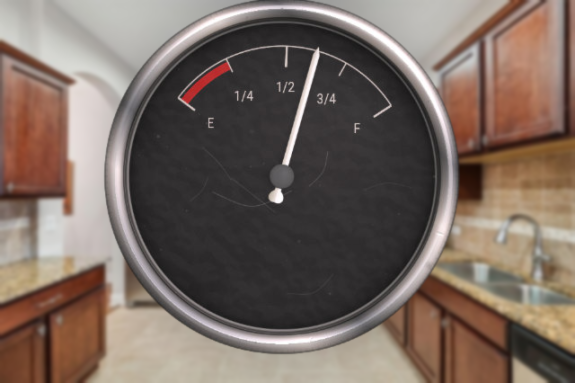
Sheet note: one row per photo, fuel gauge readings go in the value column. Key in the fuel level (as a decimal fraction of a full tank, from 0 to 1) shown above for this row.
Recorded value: 0.625
